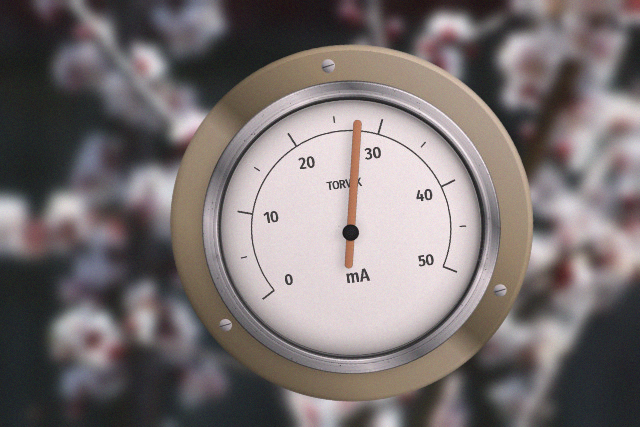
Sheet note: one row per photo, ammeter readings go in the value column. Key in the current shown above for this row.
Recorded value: 27.5 mA
